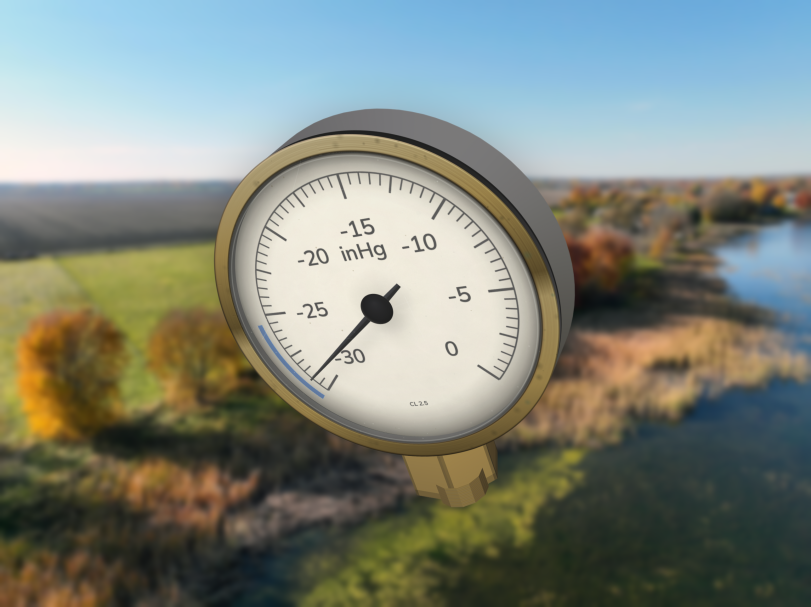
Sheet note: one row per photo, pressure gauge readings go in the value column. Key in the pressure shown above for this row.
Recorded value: -29 inHg
